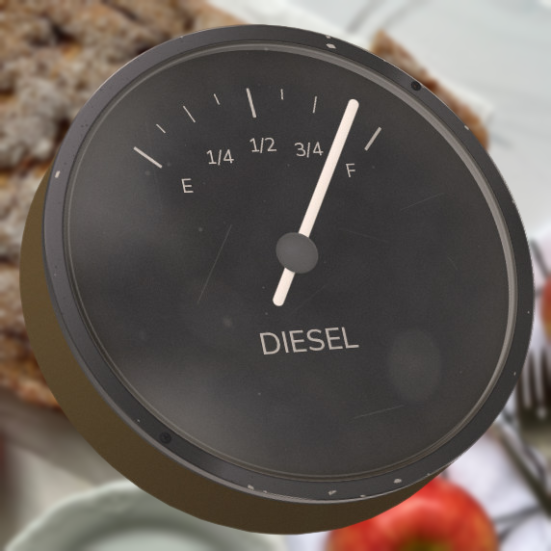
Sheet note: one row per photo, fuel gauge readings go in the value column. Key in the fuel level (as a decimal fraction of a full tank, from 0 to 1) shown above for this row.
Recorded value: 0.875
